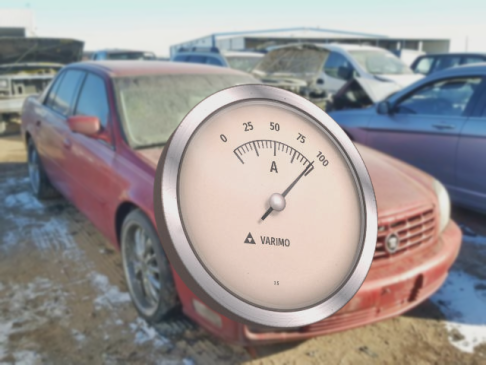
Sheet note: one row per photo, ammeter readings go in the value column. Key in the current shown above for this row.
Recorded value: 95 A
